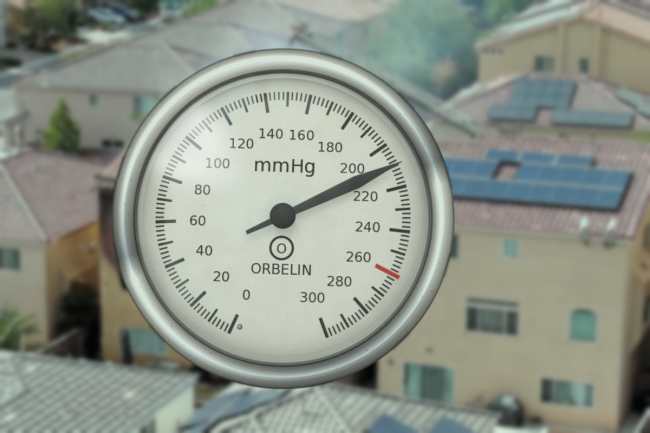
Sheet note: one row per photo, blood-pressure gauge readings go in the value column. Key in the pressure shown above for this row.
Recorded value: 210 mmHg
